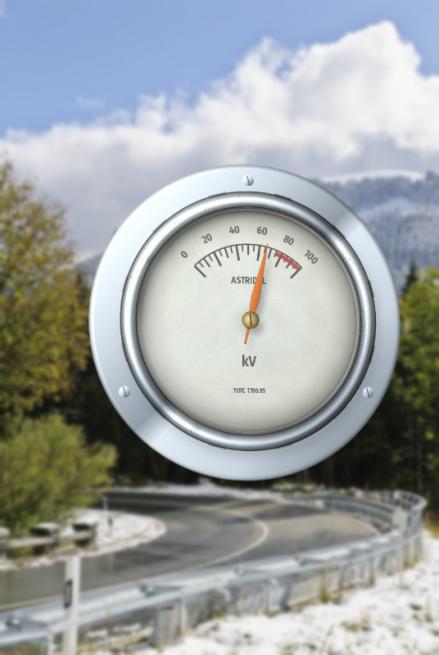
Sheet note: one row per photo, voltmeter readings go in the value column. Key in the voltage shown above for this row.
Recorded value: 65 kV
